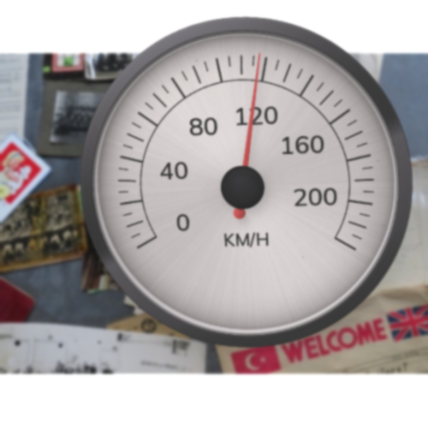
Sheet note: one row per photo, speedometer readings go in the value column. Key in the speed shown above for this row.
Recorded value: 117.5 km/h
